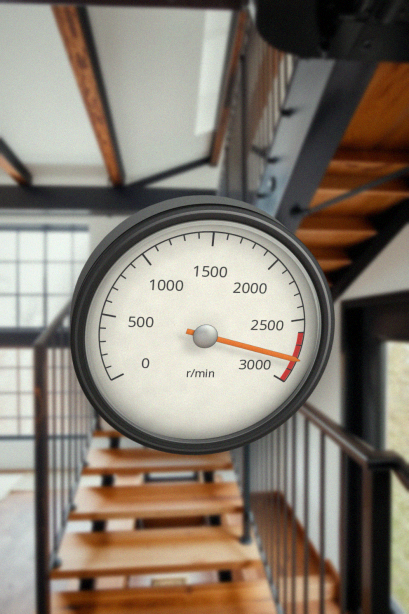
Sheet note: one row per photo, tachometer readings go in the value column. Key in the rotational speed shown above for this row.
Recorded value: 2800 rpm
